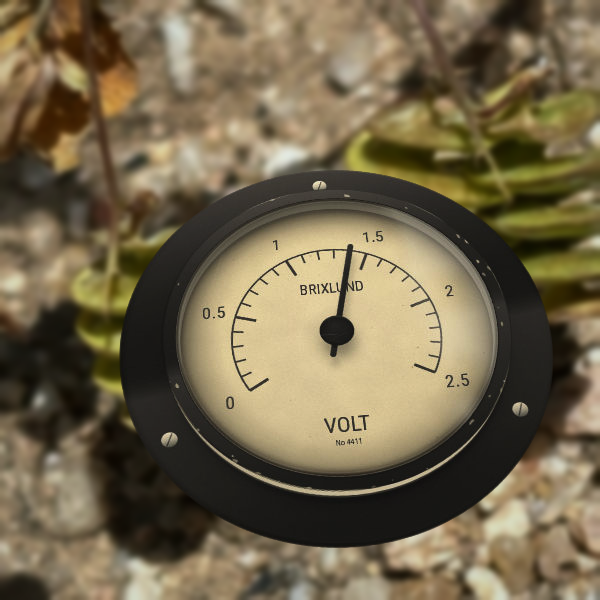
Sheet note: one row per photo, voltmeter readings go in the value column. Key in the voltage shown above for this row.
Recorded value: 1.4 V
